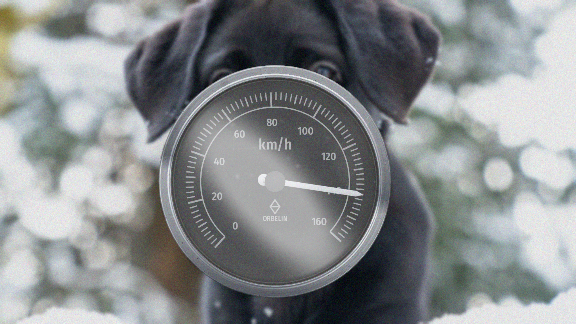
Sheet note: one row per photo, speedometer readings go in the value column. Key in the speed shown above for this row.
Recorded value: 140 km/h
